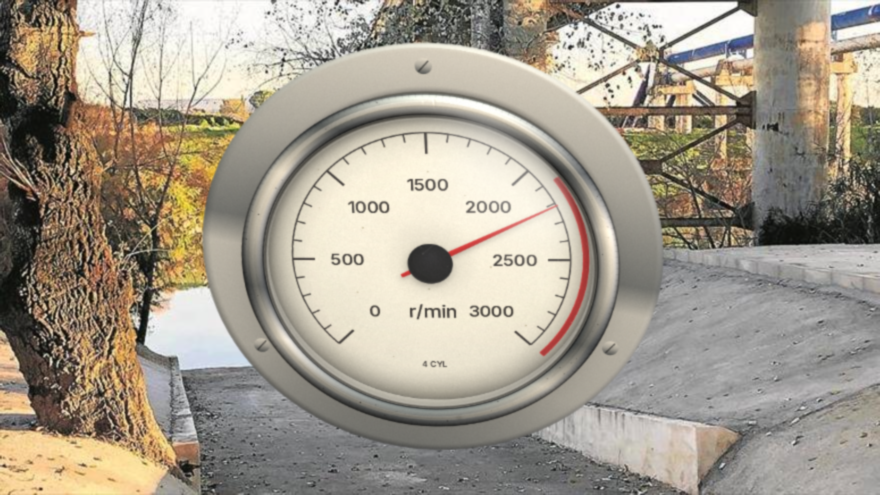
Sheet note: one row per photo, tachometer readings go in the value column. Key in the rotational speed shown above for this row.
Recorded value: 2200 rpm
